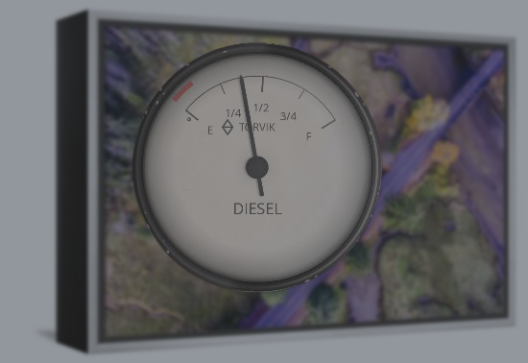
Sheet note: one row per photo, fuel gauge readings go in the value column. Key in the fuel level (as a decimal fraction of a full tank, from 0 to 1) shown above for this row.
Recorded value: 0.375
